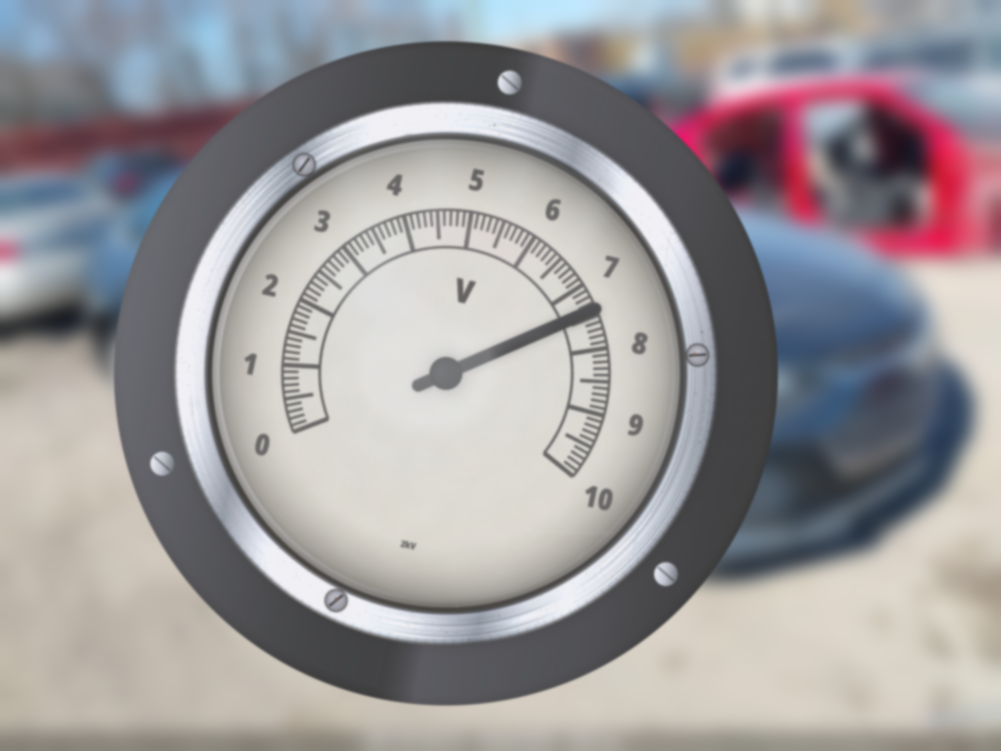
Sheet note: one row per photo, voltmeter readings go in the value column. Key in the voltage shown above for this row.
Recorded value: 7.4 V
